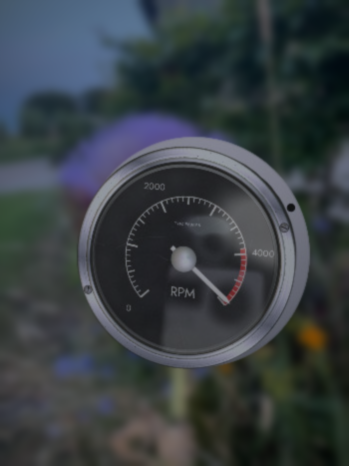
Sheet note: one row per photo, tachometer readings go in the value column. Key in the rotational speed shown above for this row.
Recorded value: 4900 rpm
